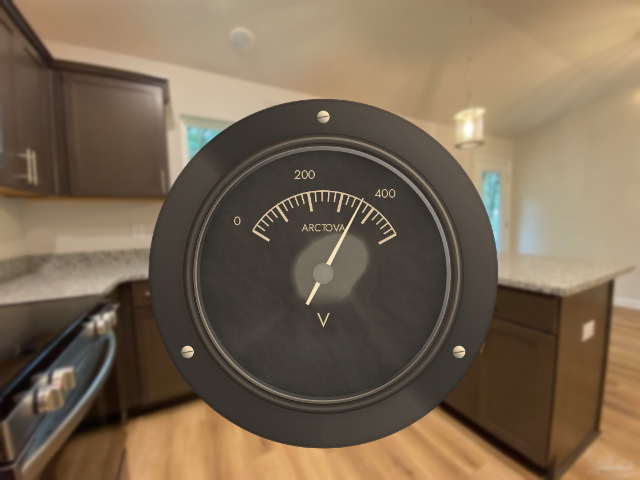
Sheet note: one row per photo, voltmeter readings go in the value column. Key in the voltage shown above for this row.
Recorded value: 360 V
